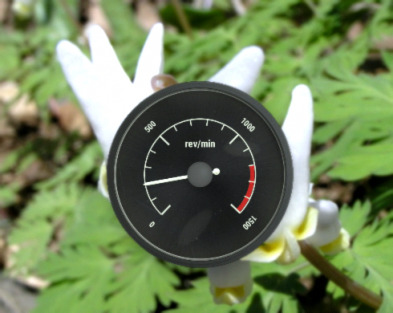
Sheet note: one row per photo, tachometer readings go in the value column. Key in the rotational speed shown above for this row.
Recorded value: 200 rpm
